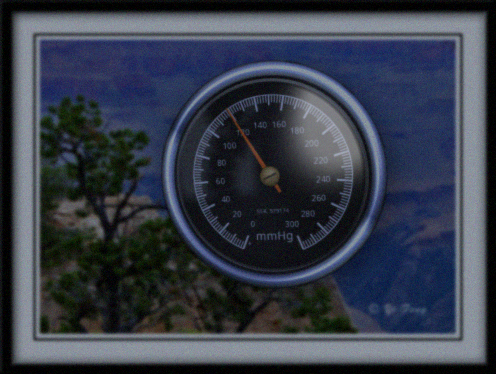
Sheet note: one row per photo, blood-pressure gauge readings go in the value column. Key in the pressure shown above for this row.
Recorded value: 120 mmHg
